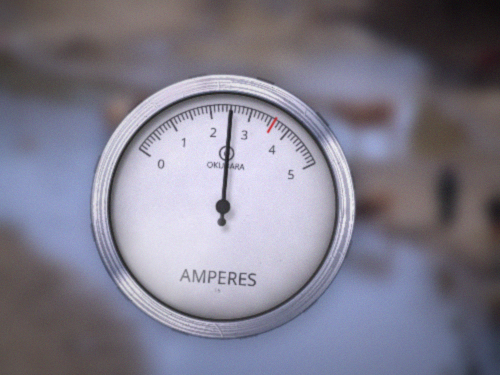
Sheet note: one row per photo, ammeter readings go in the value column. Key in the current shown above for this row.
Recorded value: 2.5 A
